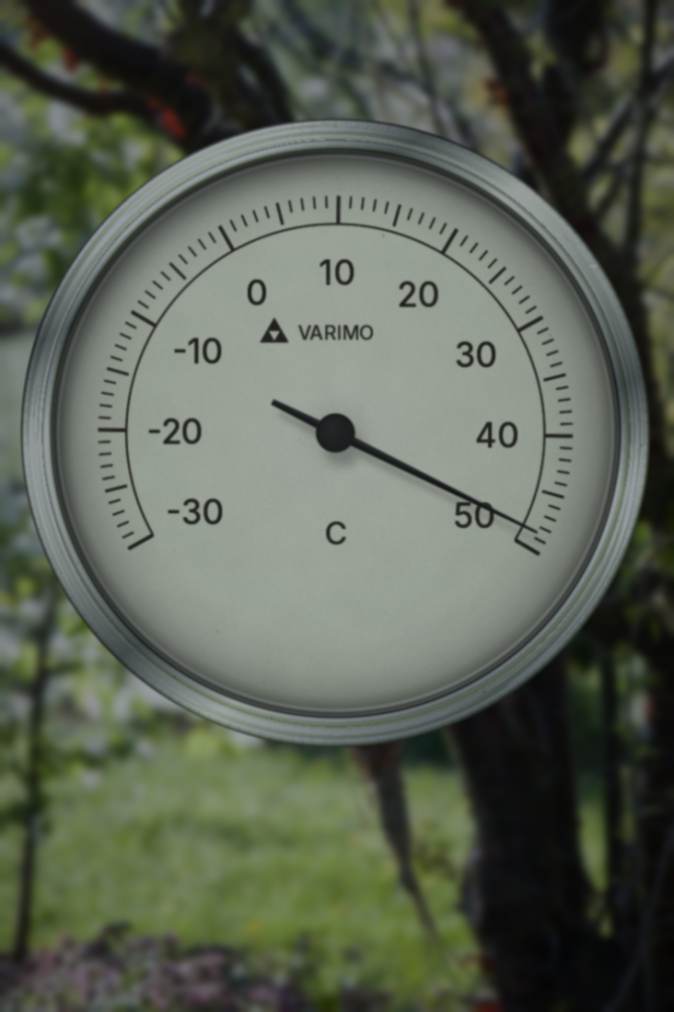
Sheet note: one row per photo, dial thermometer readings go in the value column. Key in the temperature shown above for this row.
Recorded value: 48.5 °C
